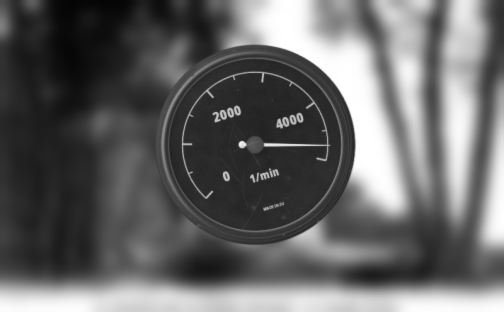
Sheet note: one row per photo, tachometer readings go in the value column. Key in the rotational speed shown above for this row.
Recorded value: 4750 rpm
